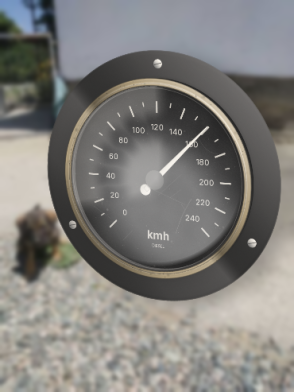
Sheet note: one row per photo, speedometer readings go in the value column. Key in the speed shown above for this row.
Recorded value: 160 km/h
